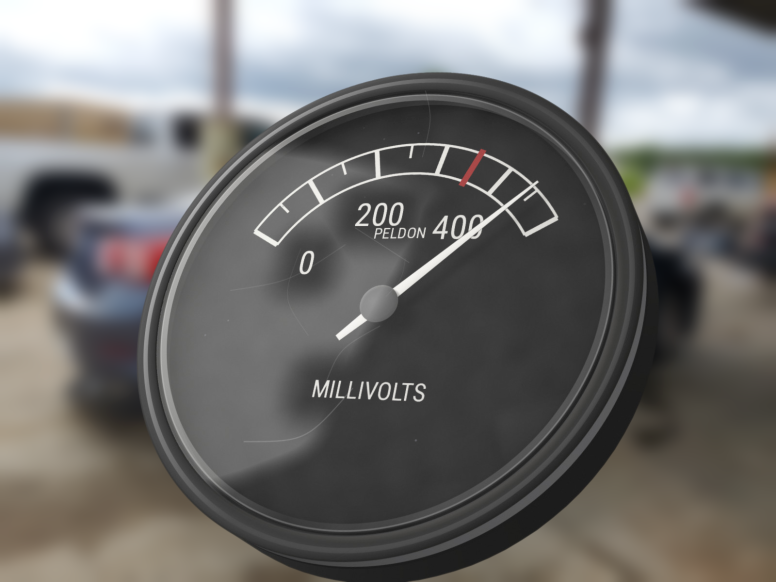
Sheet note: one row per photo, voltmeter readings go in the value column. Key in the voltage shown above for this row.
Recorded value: 450 mV
